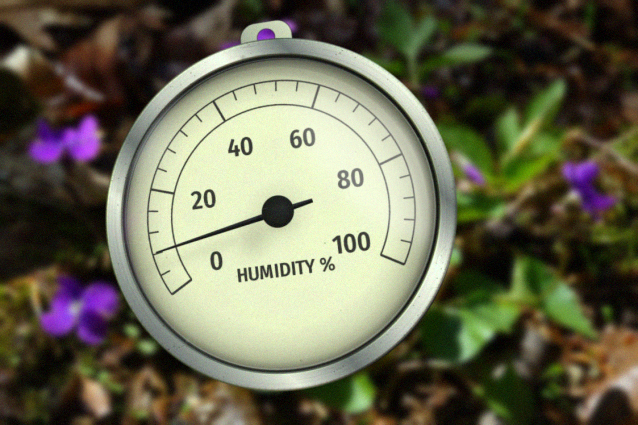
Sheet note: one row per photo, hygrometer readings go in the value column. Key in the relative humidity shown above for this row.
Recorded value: 8 %
